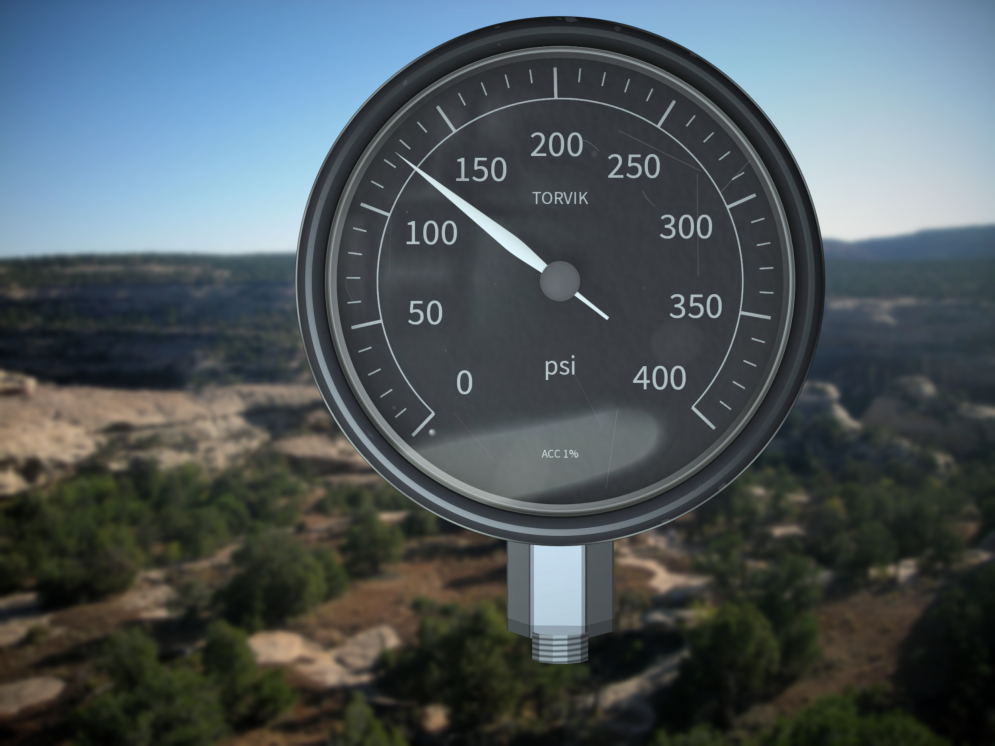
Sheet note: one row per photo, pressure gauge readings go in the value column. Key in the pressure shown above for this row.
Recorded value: 125 psi
